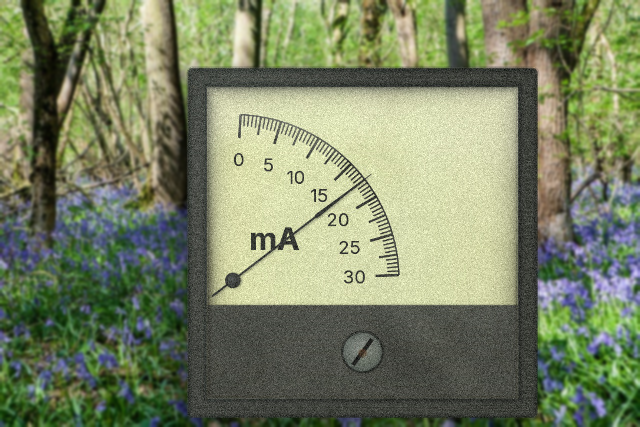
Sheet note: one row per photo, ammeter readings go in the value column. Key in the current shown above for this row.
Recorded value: 17.5 mA
